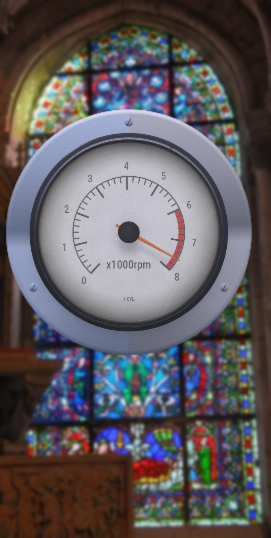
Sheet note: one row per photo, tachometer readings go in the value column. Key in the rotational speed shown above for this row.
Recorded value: 7600 rpm
